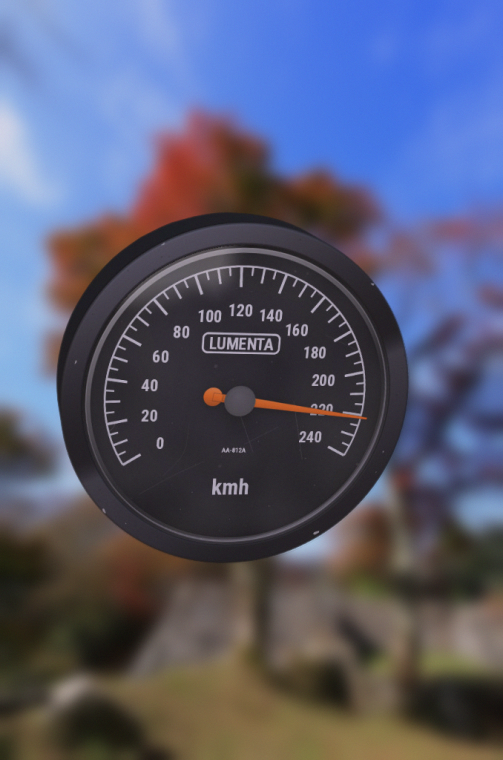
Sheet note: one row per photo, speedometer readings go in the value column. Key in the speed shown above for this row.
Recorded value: 220 km/h
